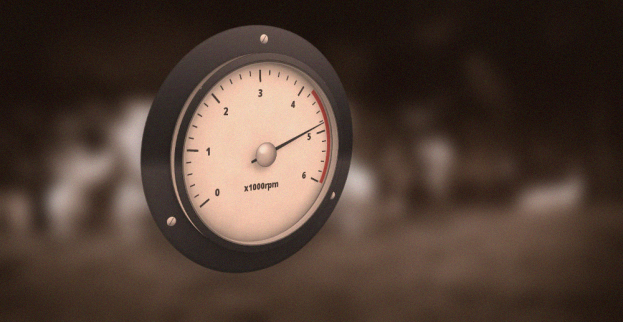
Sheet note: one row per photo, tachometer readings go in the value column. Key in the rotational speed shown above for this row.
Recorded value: 4800 rpm
